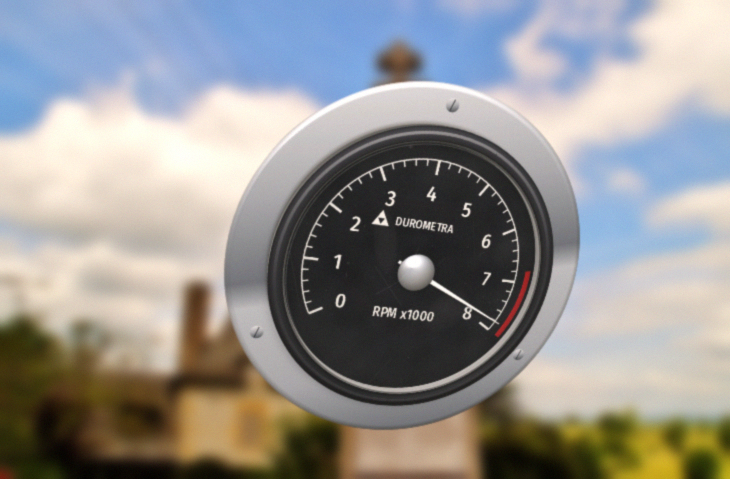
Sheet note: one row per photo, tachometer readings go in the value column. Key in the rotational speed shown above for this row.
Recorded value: 7800 rpm
